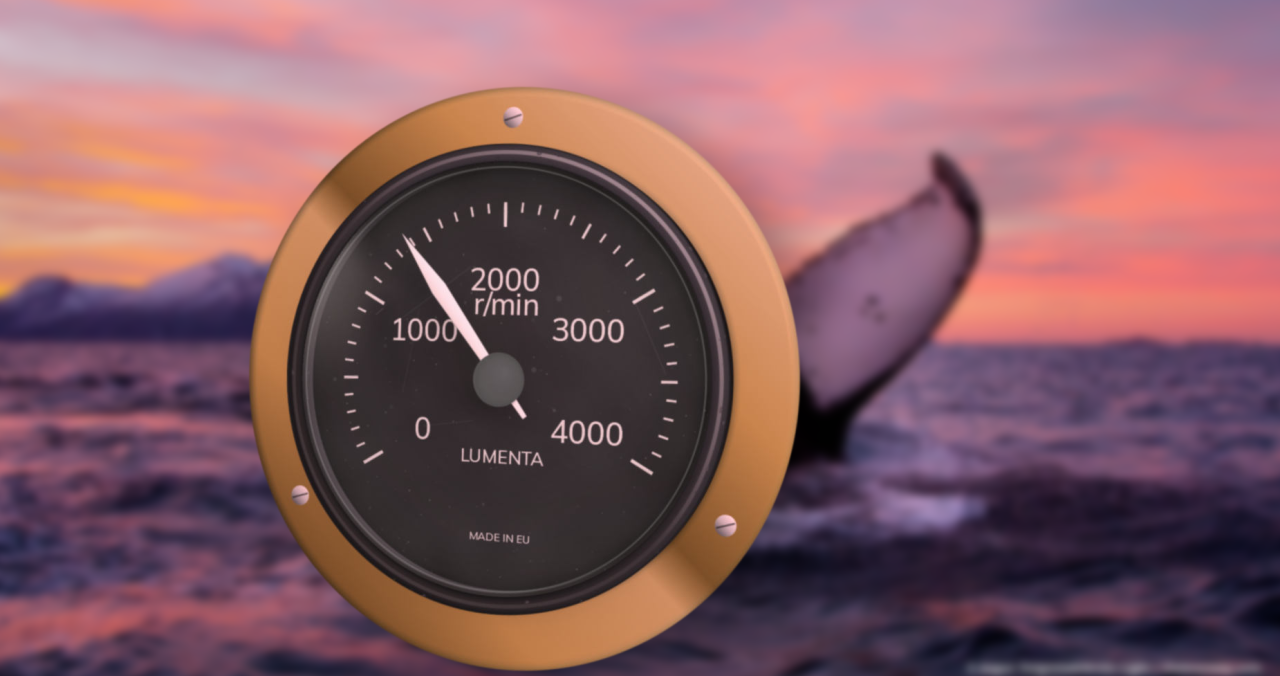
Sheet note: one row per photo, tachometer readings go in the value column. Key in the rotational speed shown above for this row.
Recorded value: 1400 rpm
